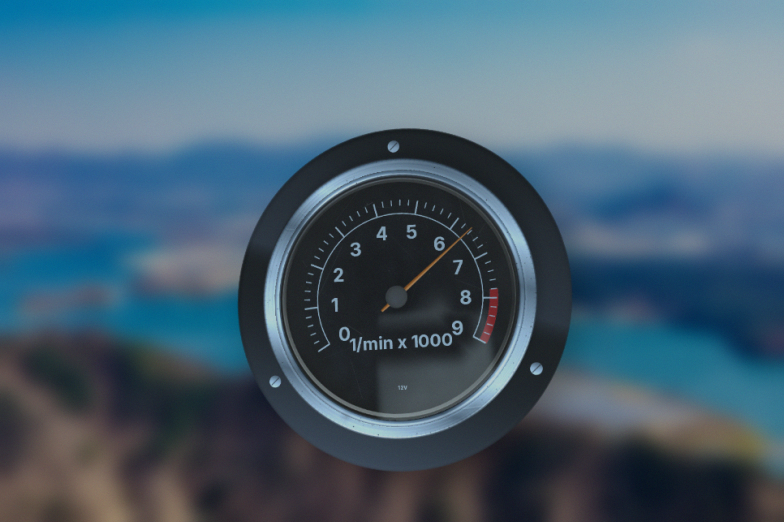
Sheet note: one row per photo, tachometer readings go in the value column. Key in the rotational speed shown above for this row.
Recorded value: 6400 rpm
